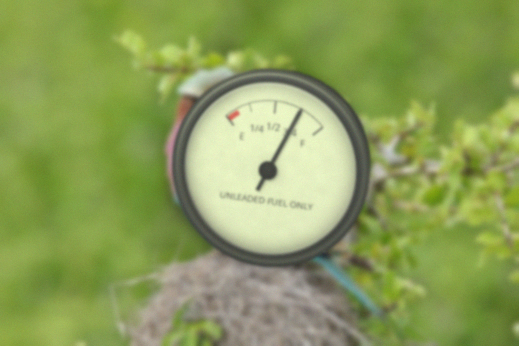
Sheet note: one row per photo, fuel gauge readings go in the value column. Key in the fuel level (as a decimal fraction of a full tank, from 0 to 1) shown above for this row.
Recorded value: 0.75
